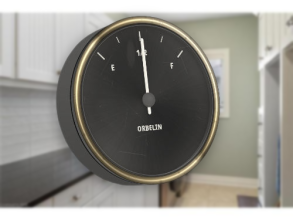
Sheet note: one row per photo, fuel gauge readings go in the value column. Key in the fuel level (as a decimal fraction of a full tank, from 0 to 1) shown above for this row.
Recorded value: 0.5
